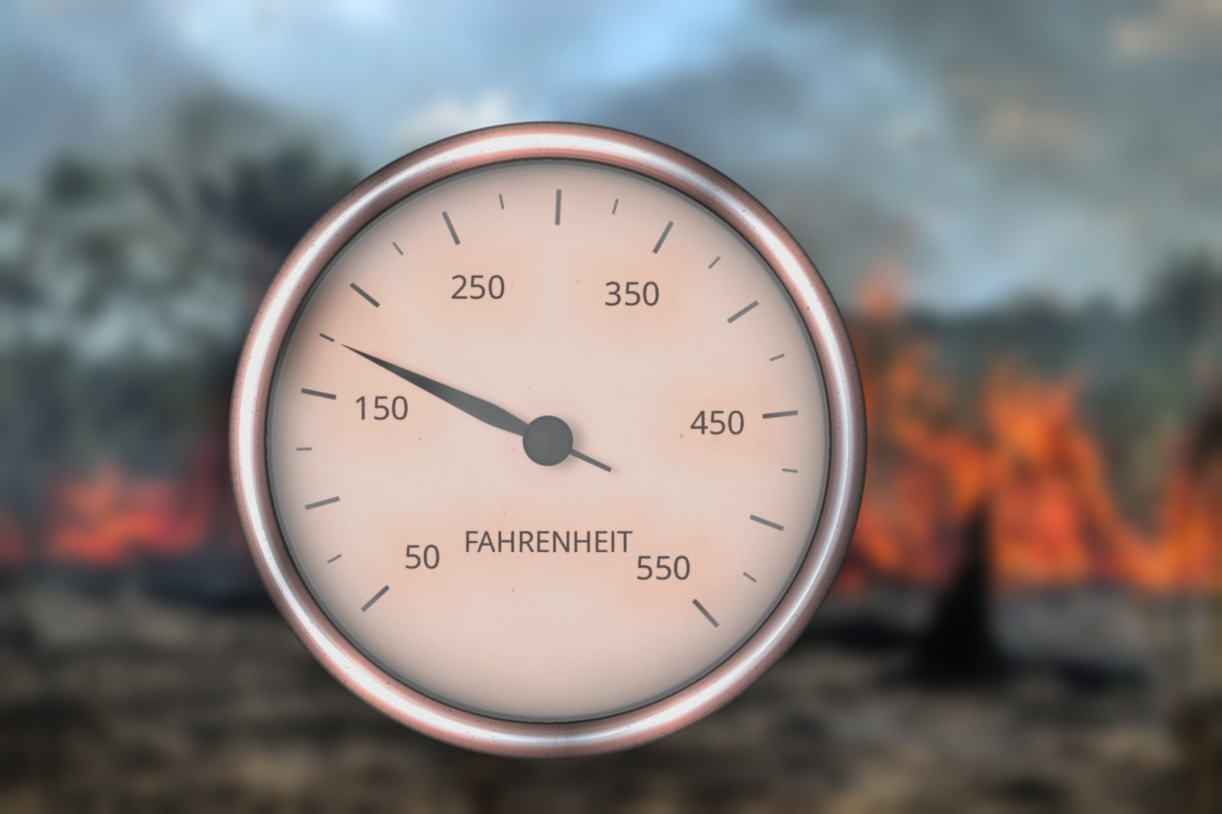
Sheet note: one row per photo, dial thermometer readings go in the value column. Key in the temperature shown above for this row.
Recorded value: 175 °F
